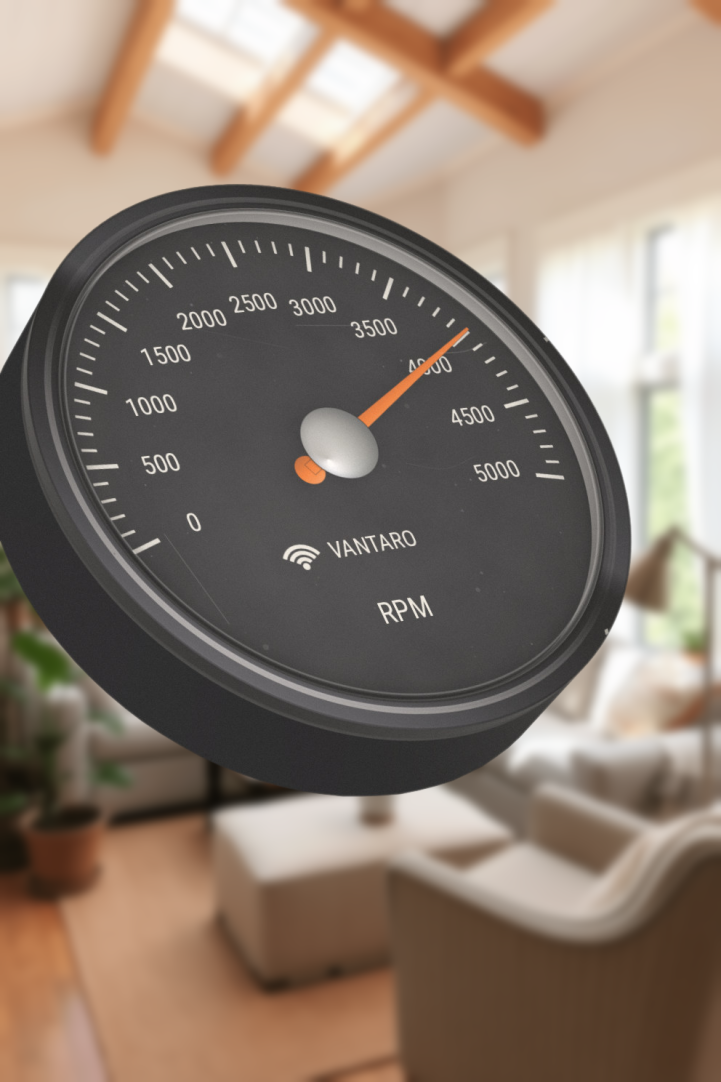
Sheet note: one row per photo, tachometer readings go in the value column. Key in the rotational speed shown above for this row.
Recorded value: 4000 rpm
